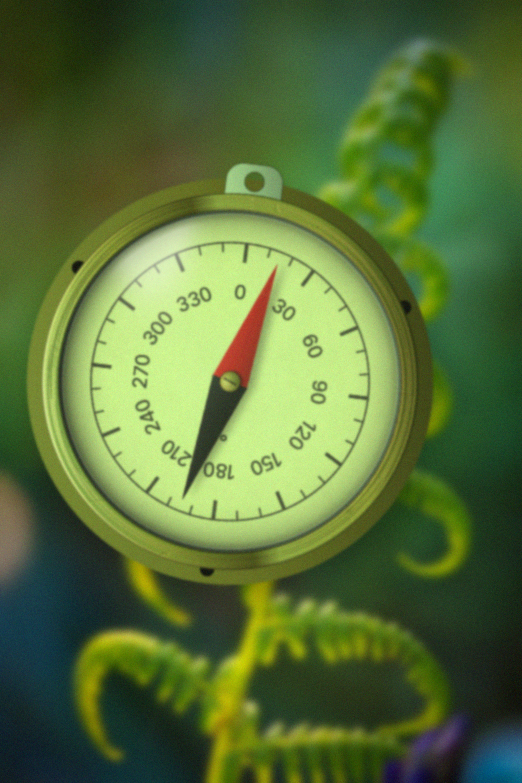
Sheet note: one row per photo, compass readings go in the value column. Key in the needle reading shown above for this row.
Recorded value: 15 °
